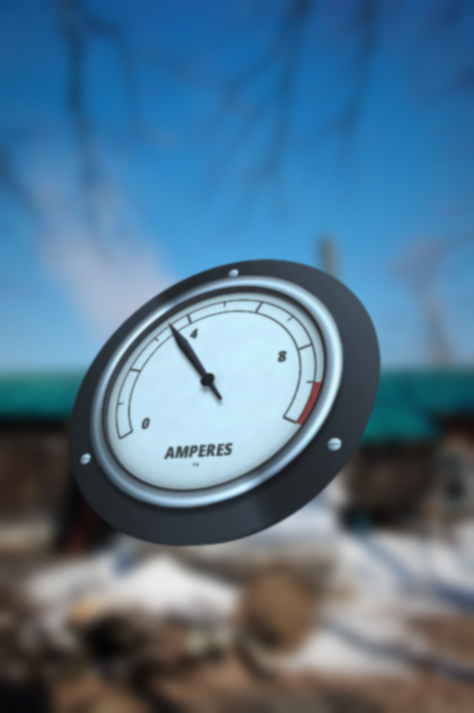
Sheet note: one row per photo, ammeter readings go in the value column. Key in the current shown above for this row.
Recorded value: 3.5 A
